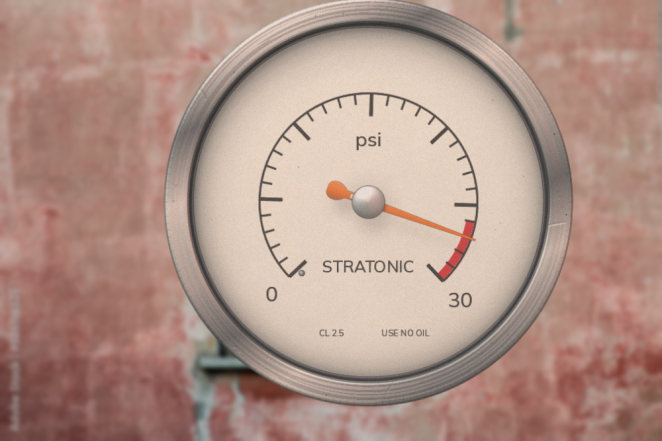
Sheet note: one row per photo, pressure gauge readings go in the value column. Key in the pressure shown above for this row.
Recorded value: 27 psi
